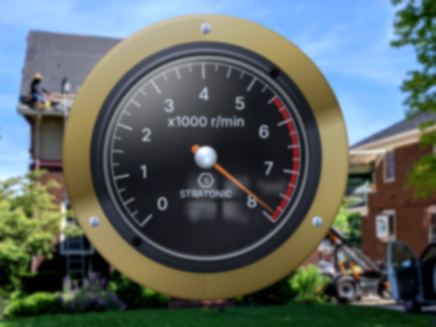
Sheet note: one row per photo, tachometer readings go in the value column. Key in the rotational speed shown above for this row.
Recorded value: 7875 rpm
